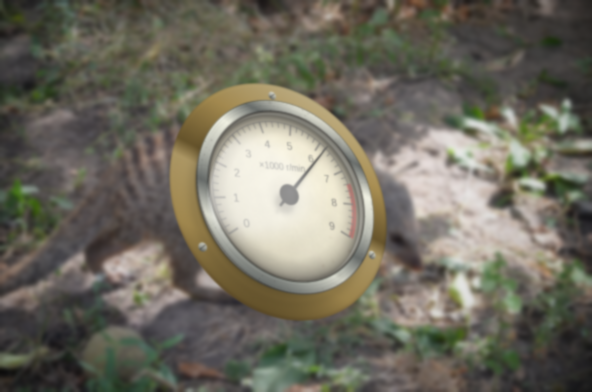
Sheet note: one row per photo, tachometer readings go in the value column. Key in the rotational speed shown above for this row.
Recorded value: 6200 rpm
